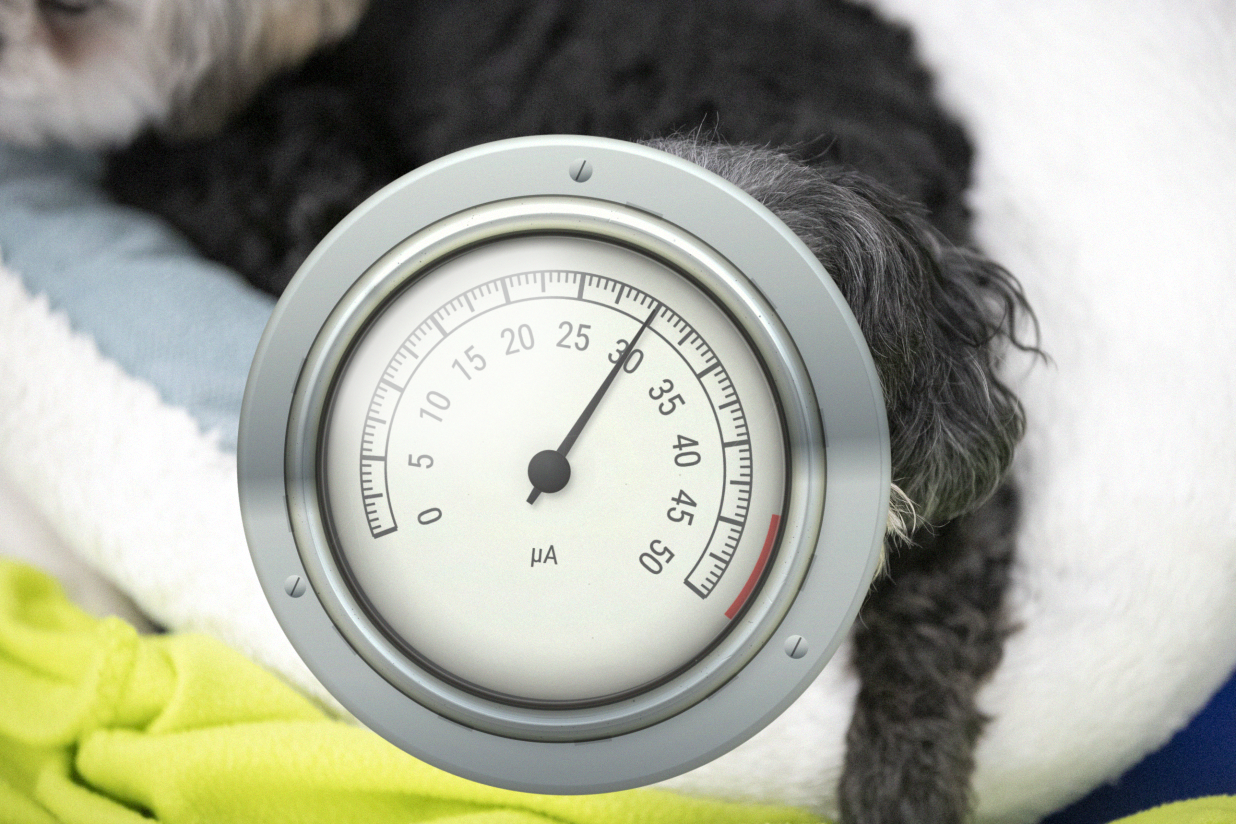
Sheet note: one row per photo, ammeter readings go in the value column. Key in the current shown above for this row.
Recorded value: 30 µA
